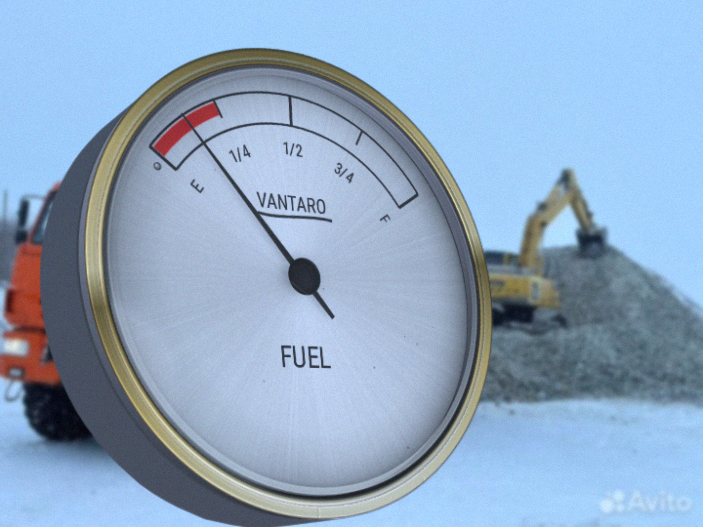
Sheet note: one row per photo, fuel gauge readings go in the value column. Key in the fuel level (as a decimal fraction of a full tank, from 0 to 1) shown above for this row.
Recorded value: 0.125
